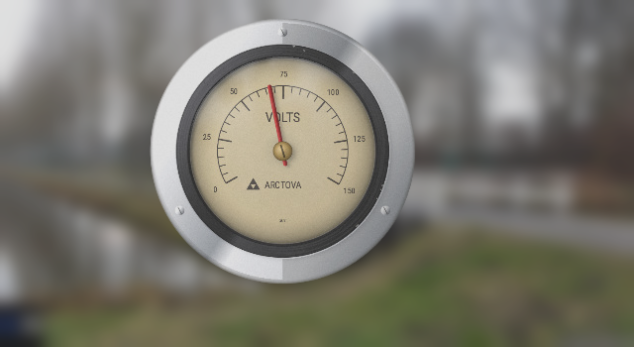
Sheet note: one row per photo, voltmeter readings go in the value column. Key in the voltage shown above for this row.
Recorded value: 67.5 V
